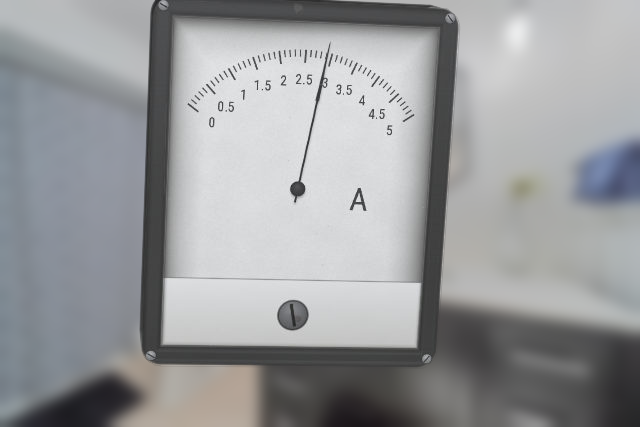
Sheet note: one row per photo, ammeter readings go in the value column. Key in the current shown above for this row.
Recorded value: 2.9 A
